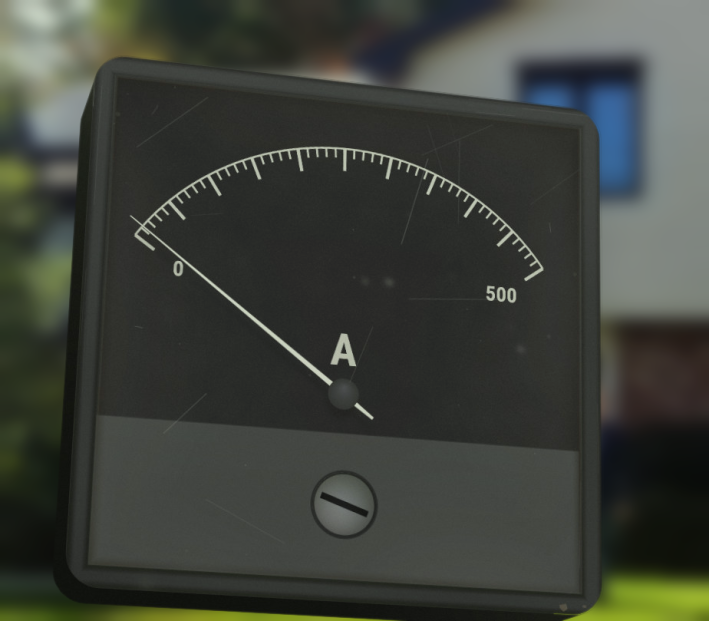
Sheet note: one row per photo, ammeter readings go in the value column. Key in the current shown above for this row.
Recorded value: 10 A
